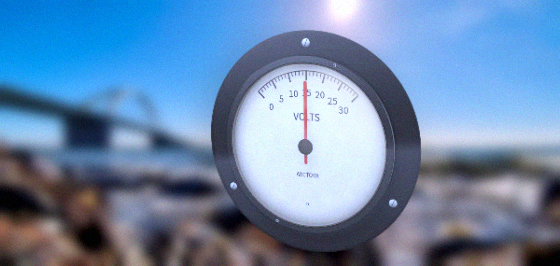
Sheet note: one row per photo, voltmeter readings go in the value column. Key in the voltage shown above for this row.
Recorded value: 15 V
